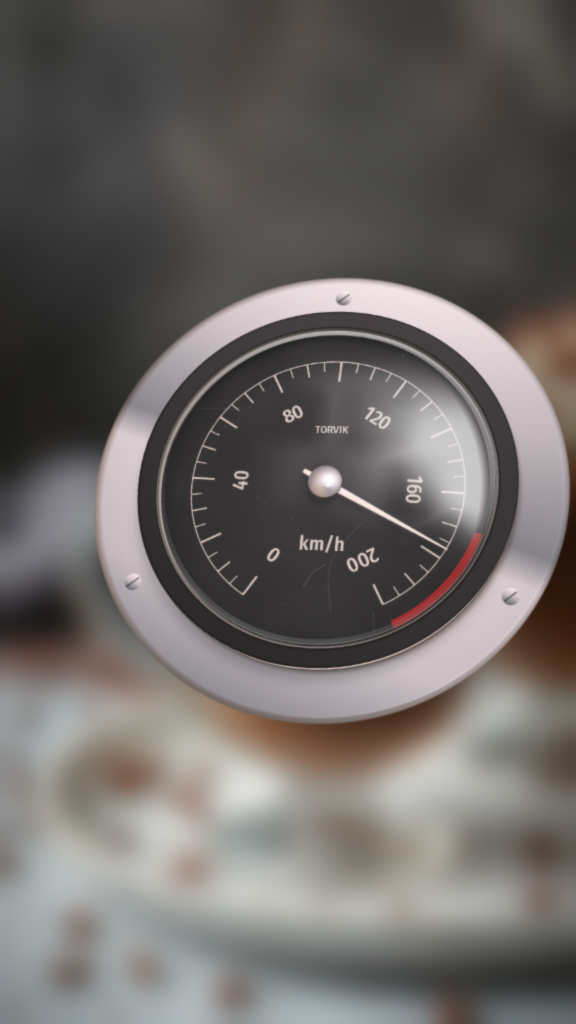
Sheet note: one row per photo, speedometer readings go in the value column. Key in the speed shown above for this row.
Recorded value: 177.5 km/h
